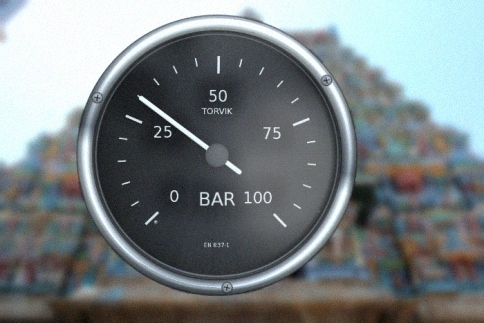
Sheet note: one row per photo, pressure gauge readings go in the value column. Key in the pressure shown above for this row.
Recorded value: 30 bar
